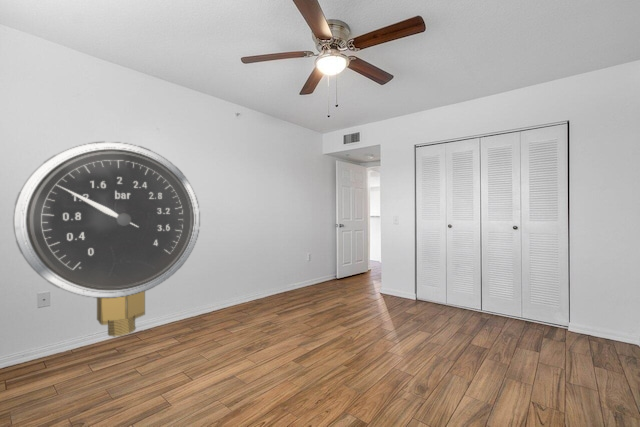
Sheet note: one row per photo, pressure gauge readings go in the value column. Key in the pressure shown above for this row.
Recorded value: 1.2 bar
